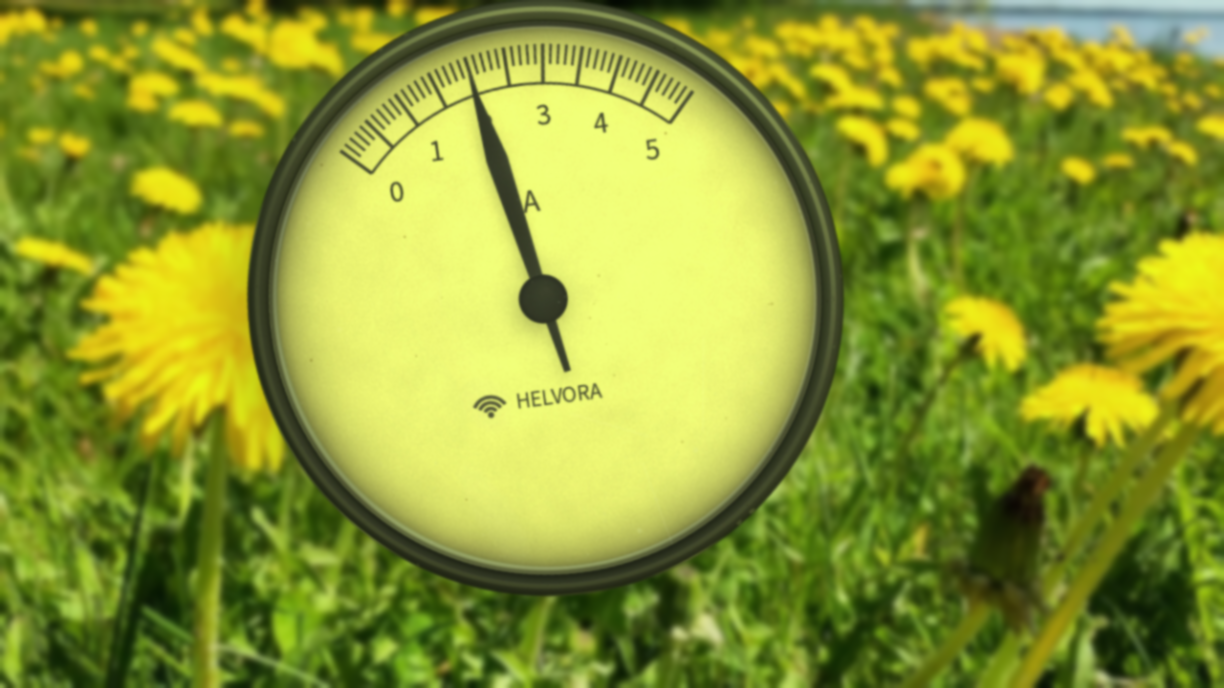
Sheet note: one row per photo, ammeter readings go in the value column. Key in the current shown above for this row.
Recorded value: 2 A
